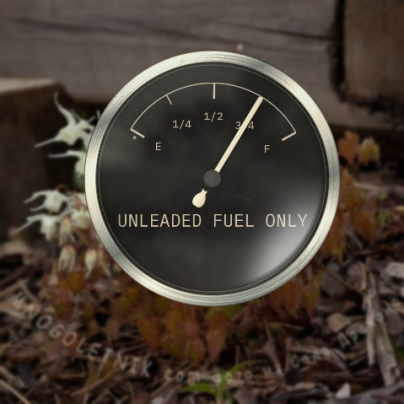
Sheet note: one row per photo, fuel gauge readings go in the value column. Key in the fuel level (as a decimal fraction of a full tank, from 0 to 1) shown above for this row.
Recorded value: 0.75
